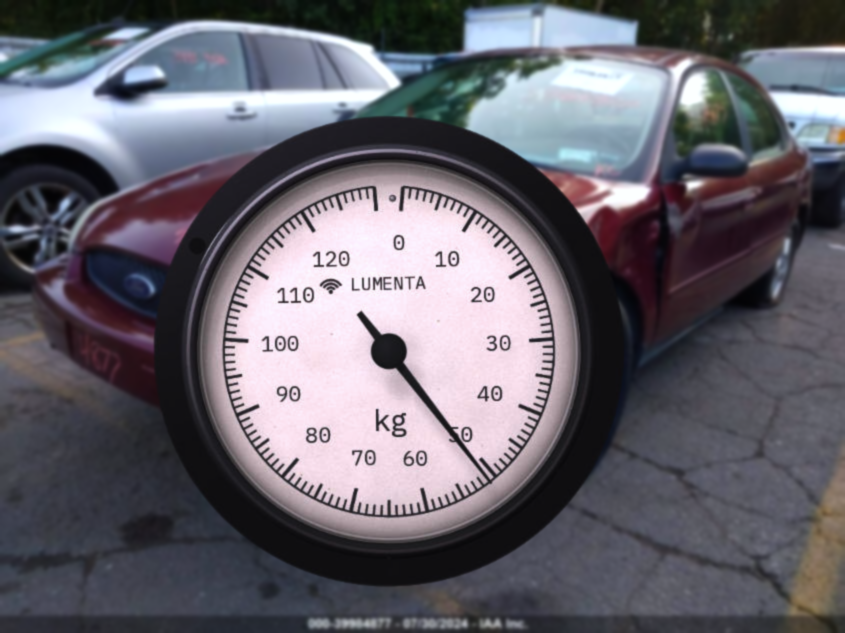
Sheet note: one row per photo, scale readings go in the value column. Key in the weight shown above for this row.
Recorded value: 51 kg
